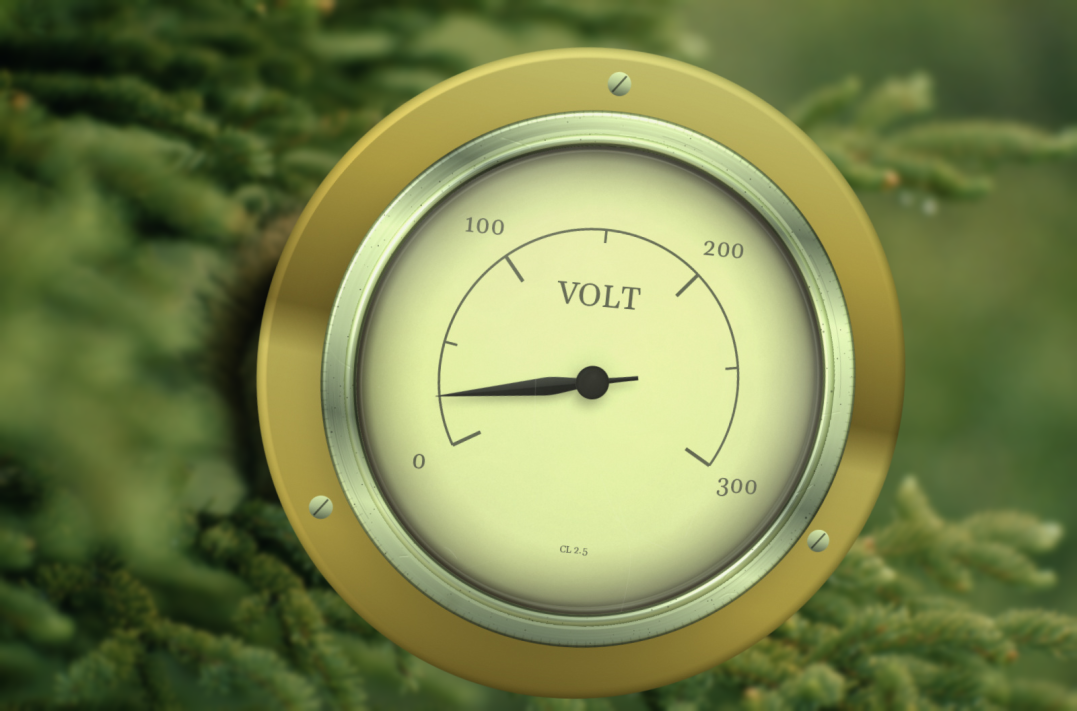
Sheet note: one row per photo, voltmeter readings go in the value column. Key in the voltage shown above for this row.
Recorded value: 25 V
